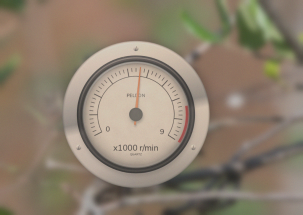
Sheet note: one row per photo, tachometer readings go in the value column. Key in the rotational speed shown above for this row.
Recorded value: 4600 rpm
